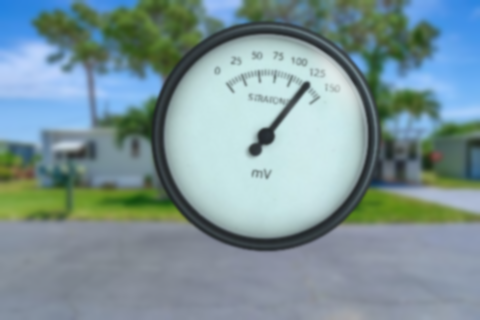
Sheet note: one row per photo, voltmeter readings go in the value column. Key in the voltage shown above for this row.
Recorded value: 125 mV
